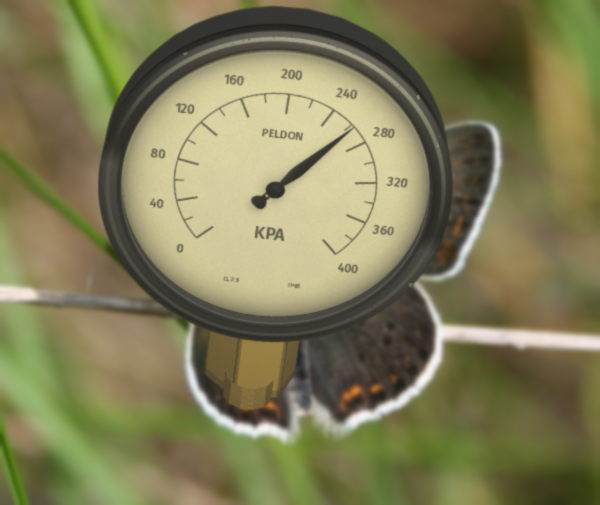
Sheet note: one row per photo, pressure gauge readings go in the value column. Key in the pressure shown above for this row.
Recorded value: 260 kPa
